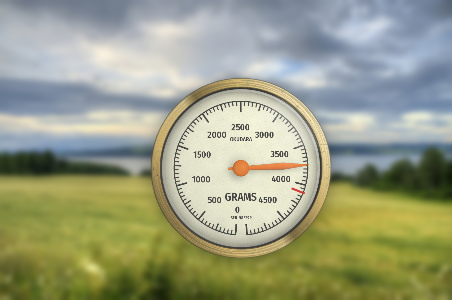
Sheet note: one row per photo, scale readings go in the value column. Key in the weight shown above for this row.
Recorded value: 3750 g
